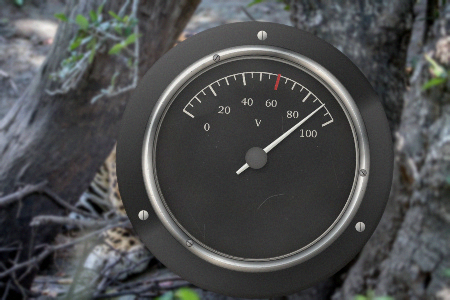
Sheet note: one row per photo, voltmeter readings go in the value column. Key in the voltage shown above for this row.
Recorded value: 90 V
